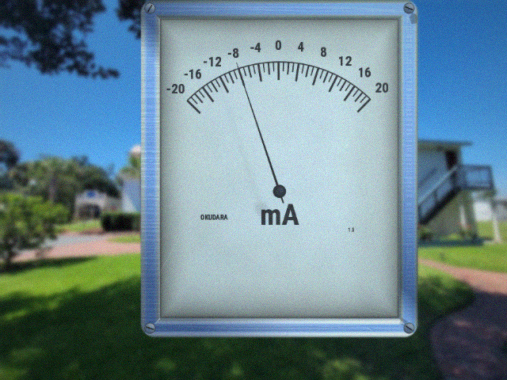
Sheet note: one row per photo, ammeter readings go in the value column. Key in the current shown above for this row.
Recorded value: -8 mA
